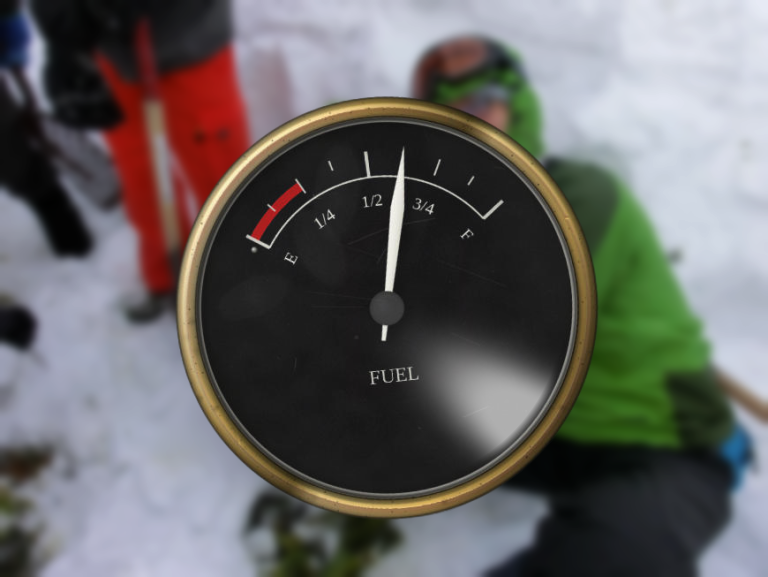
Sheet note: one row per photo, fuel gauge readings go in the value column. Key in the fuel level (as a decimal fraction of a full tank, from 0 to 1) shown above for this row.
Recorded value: 0.625
